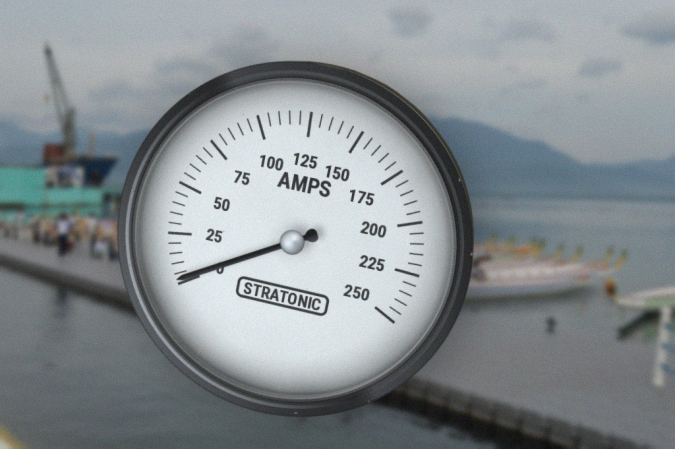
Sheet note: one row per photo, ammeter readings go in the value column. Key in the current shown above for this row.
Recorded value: 2.5 A
